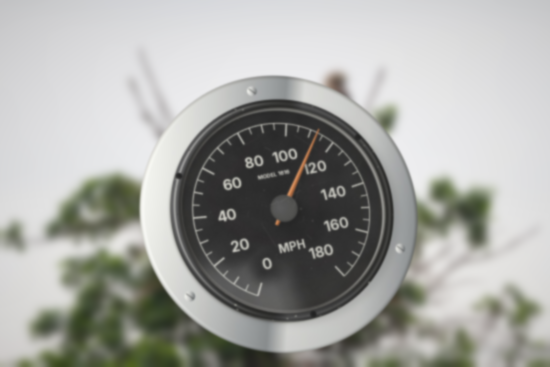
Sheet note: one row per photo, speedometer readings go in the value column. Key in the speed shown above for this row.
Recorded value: 112.5 mph
